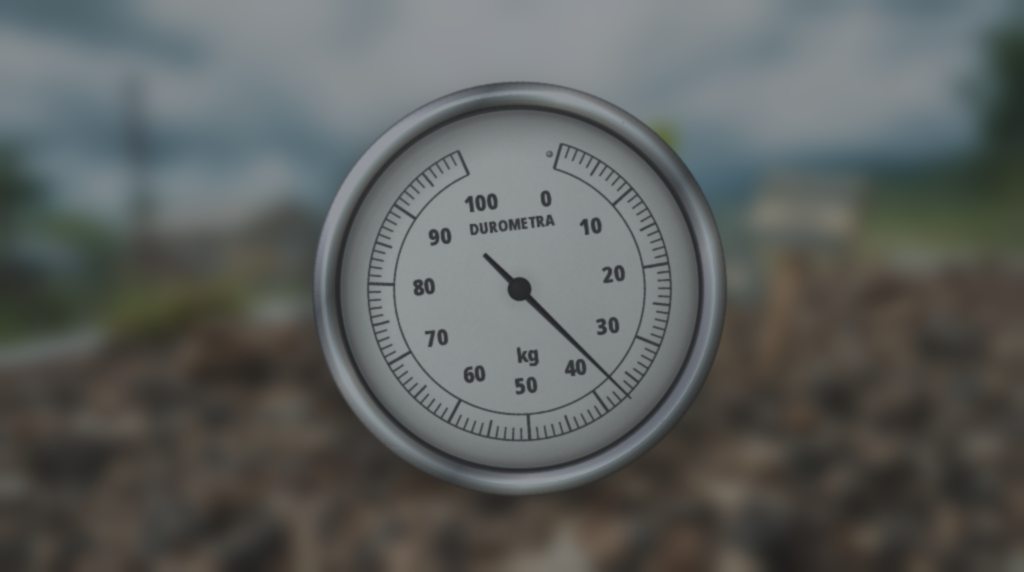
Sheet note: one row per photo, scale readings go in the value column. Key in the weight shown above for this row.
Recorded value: 37 kg
